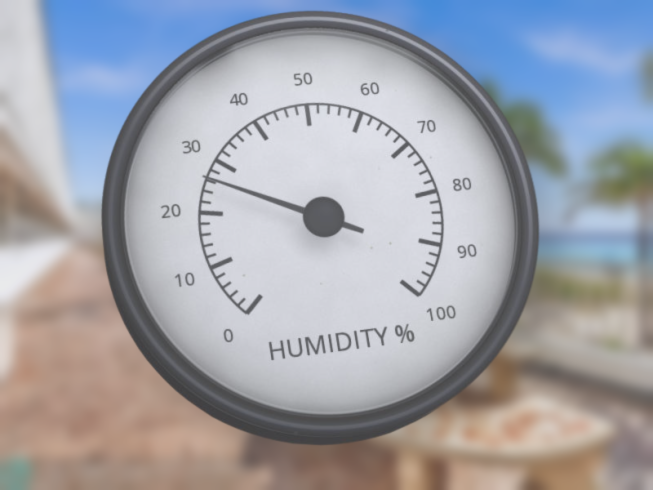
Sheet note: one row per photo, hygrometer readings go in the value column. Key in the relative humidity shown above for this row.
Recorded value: 26 %
